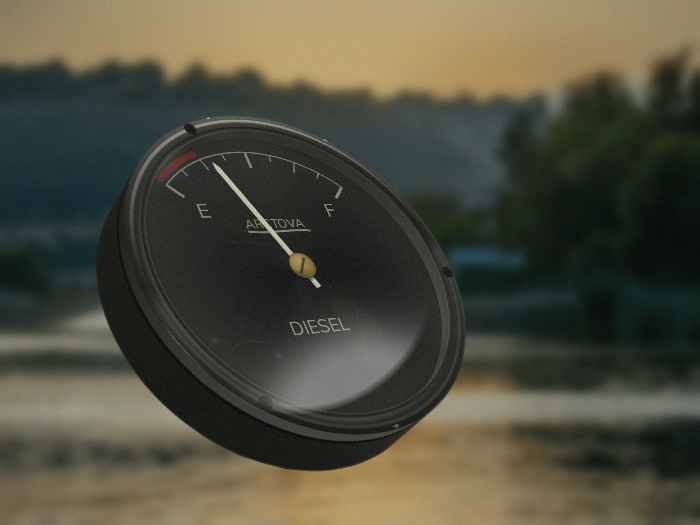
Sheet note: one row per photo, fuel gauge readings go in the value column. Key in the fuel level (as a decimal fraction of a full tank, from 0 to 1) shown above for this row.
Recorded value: 0.25
